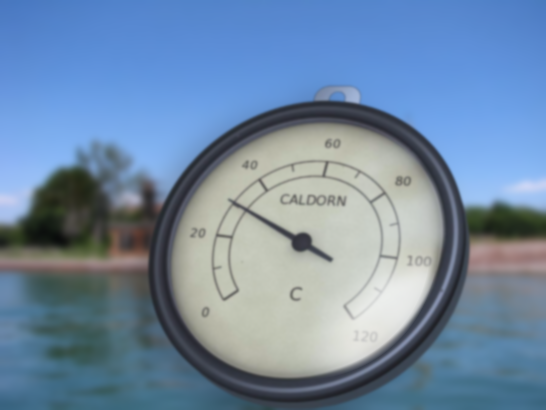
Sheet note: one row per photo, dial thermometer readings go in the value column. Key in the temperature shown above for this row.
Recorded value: 30 °C
